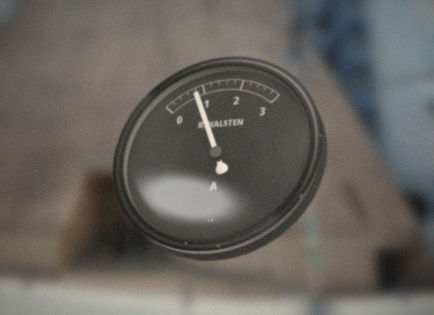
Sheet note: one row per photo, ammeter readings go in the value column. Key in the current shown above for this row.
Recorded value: 0.8 A
